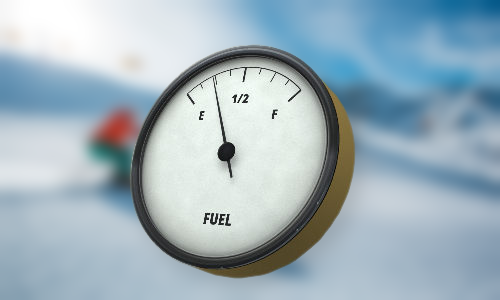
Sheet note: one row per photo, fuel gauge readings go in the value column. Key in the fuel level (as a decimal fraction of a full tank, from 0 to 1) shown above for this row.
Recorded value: 0.25
